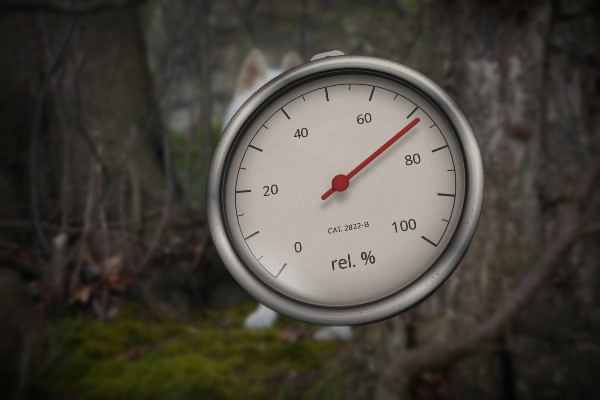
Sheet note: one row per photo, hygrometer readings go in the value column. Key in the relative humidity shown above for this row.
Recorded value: 72.5 %
